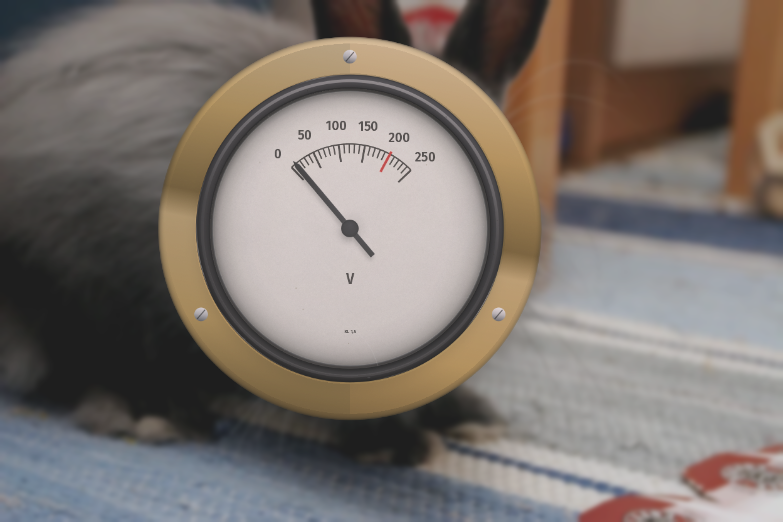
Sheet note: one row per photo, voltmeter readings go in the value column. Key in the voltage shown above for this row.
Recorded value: 10 V
